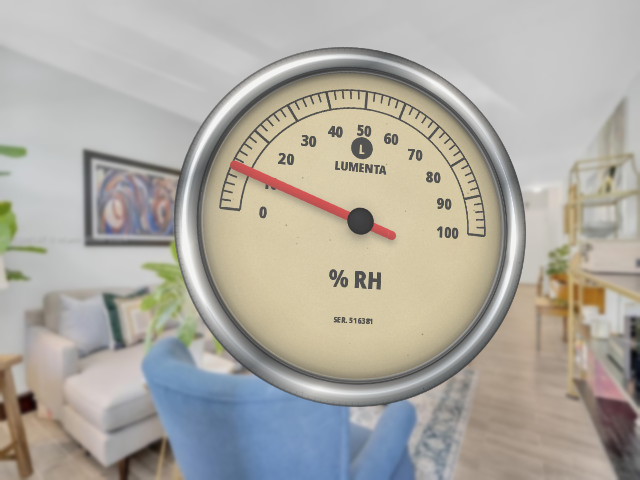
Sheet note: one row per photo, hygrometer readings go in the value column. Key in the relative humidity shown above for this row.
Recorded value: 10 %
